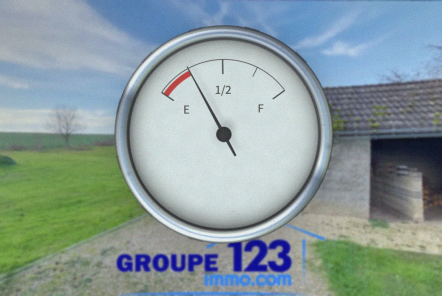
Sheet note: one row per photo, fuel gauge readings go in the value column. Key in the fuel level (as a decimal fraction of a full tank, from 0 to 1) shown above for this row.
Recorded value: 0.25
